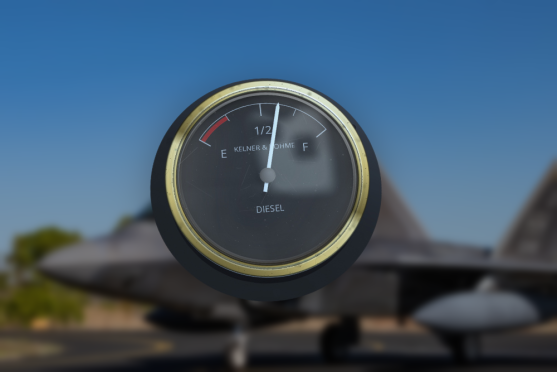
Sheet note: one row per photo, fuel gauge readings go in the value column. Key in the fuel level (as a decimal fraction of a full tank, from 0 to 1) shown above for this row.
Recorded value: 0.625
